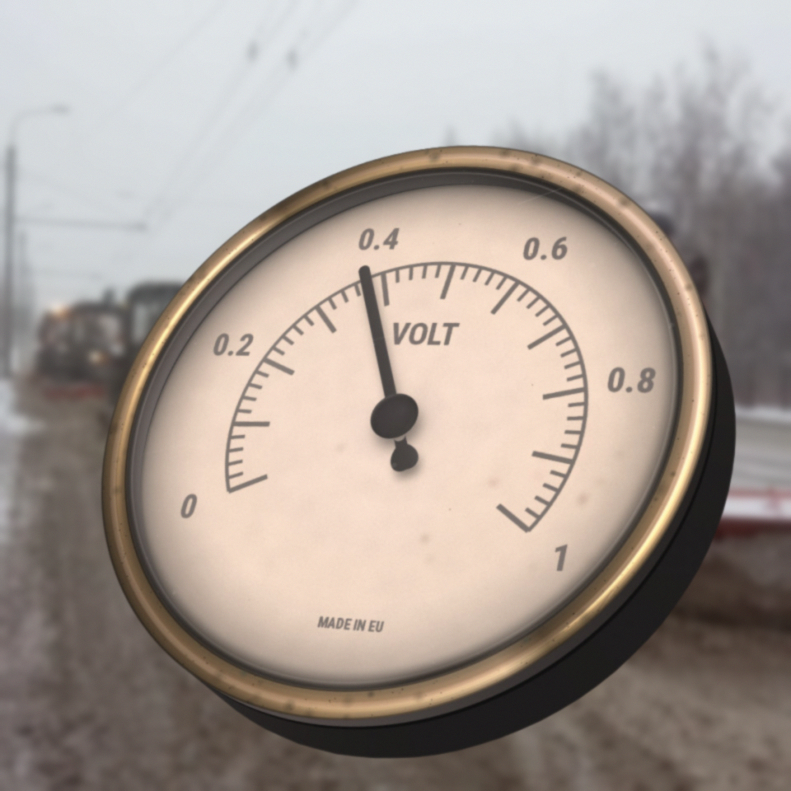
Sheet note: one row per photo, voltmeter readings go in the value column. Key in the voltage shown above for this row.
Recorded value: 0.38 V
